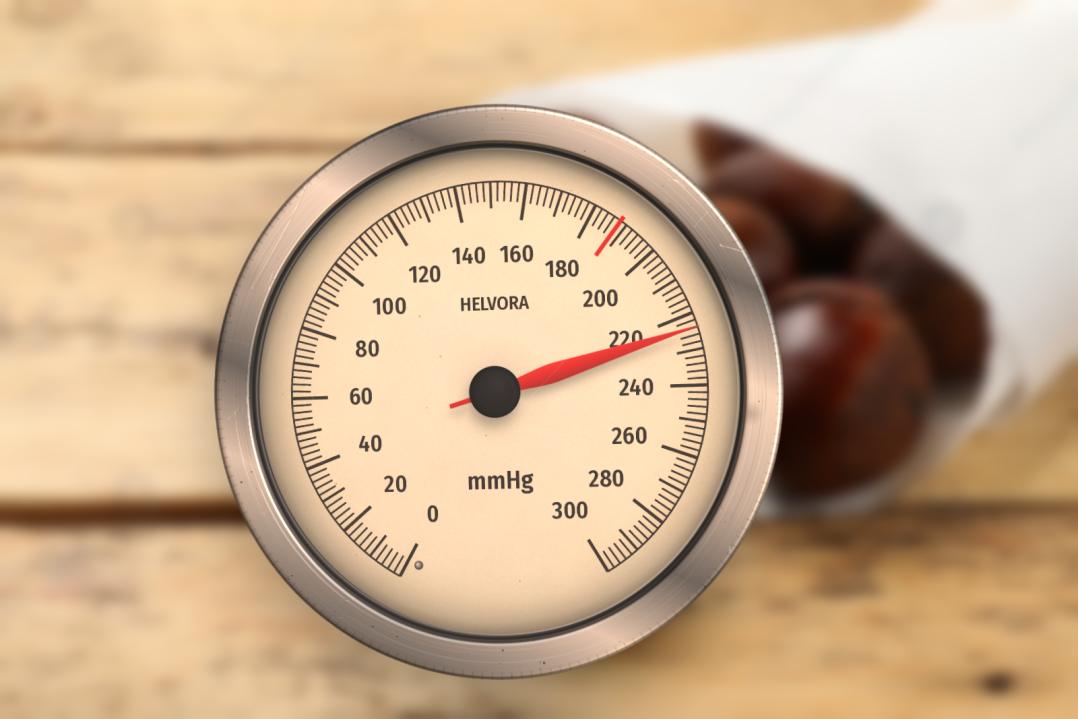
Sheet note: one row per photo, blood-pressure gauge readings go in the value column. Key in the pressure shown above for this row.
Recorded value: 224 mmHg
